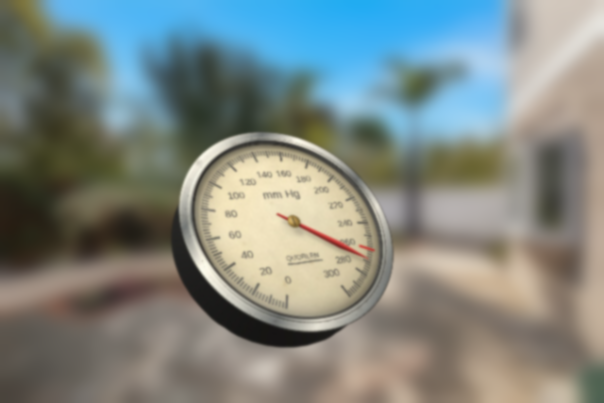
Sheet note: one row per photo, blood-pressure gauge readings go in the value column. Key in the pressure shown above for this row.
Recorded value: 270 mmHg
